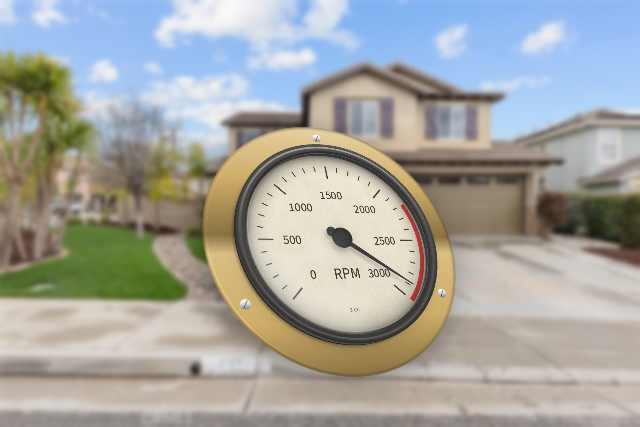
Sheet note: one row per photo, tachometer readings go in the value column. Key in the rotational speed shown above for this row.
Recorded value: 2900 rpm
